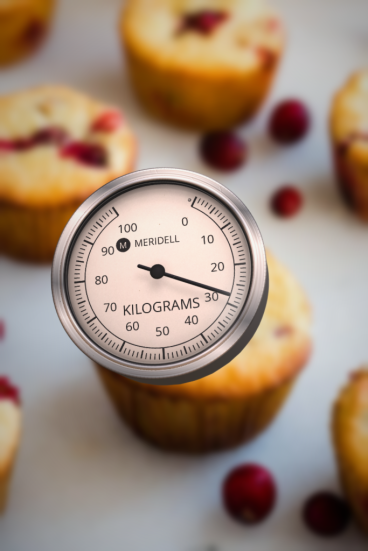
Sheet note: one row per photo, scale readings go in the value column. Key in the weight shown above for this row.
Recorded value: 28 kg
